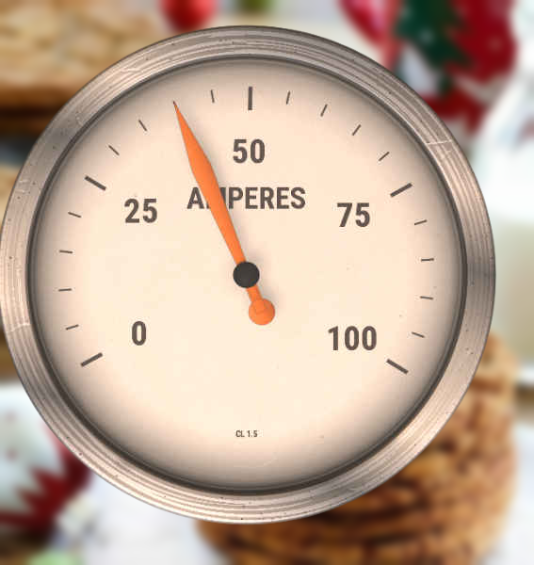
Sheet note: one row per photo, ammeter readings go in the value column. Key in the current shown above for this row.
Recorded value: 40 A
